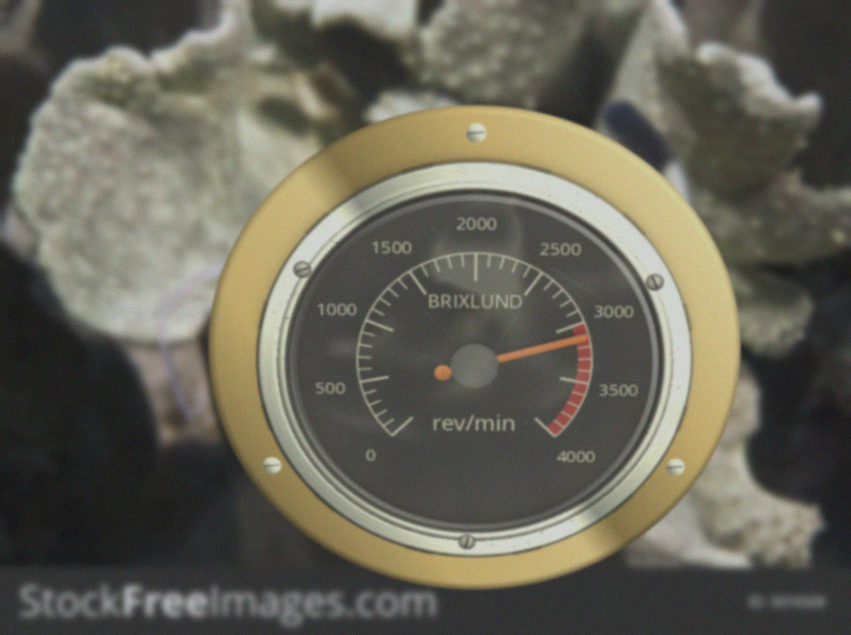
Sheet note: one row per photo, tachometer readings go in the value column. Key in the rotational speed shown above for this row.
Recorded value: 3100 rpm
